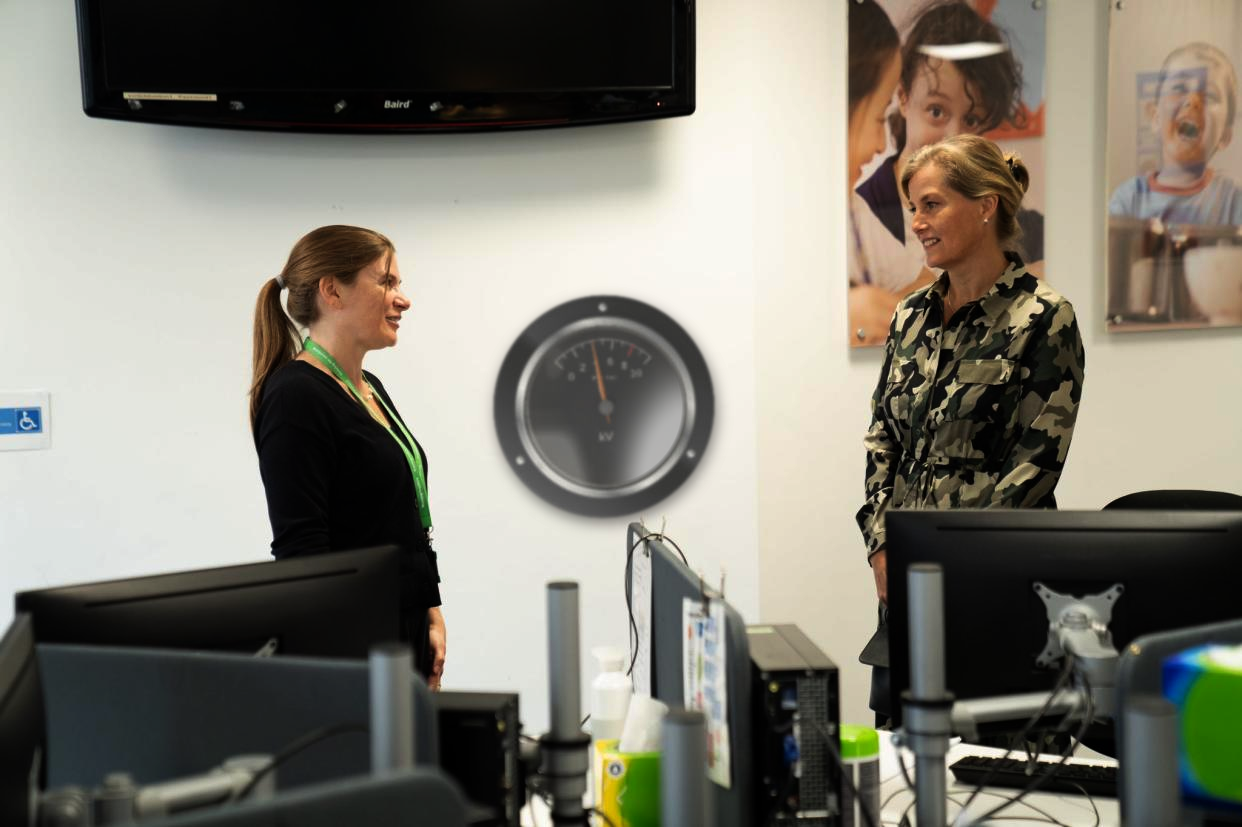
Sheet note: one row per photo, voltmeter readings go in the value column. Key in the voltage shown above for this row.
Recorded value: 4 kV
